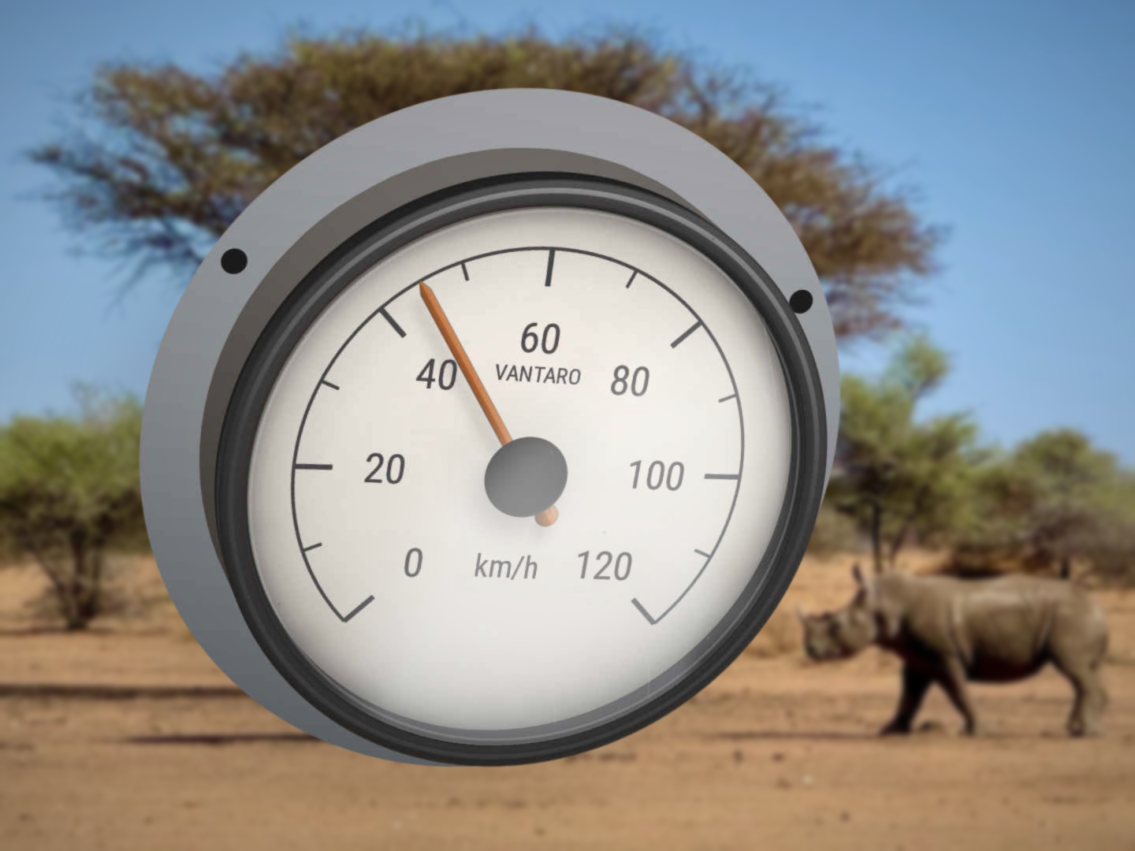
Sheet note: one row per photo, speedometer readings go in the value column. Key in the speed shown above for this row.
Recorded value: 45 km/h
